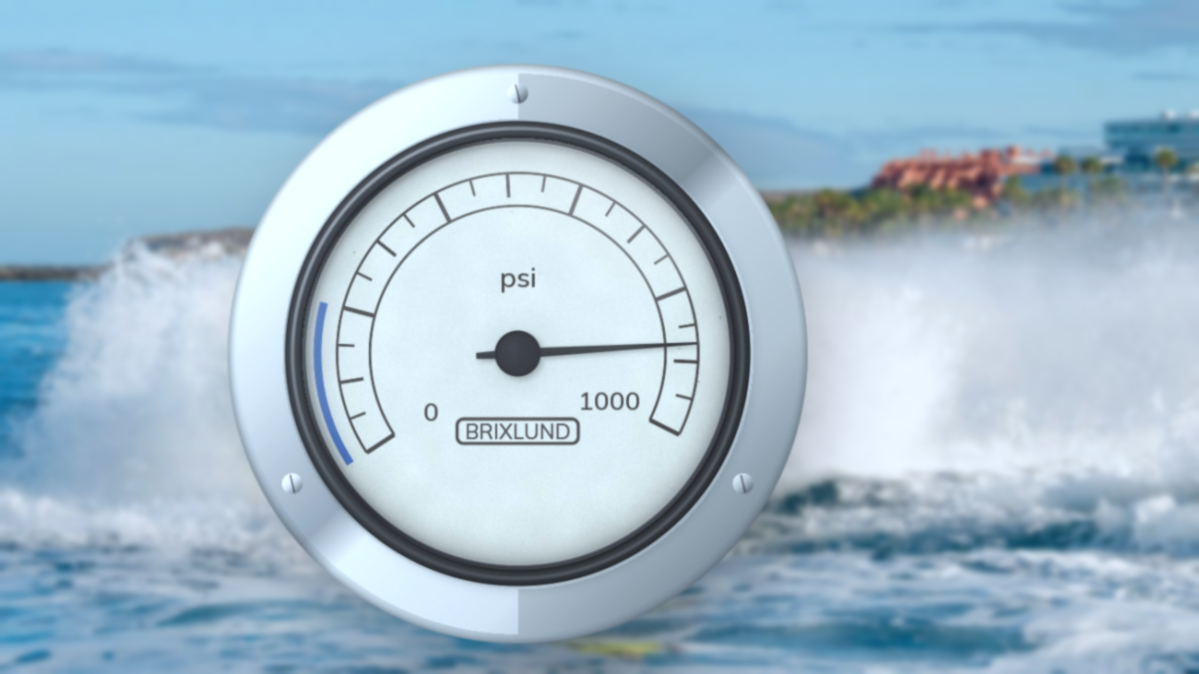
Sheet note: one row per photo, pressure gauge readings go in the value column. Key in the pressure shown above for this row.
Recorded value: 875 psi
